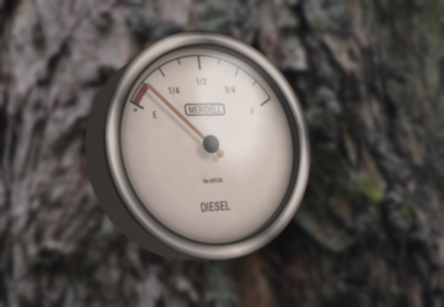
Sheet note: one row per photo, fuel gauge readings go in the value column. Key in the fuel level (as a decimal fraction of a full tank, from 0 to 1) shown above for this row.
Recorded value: 0.125
